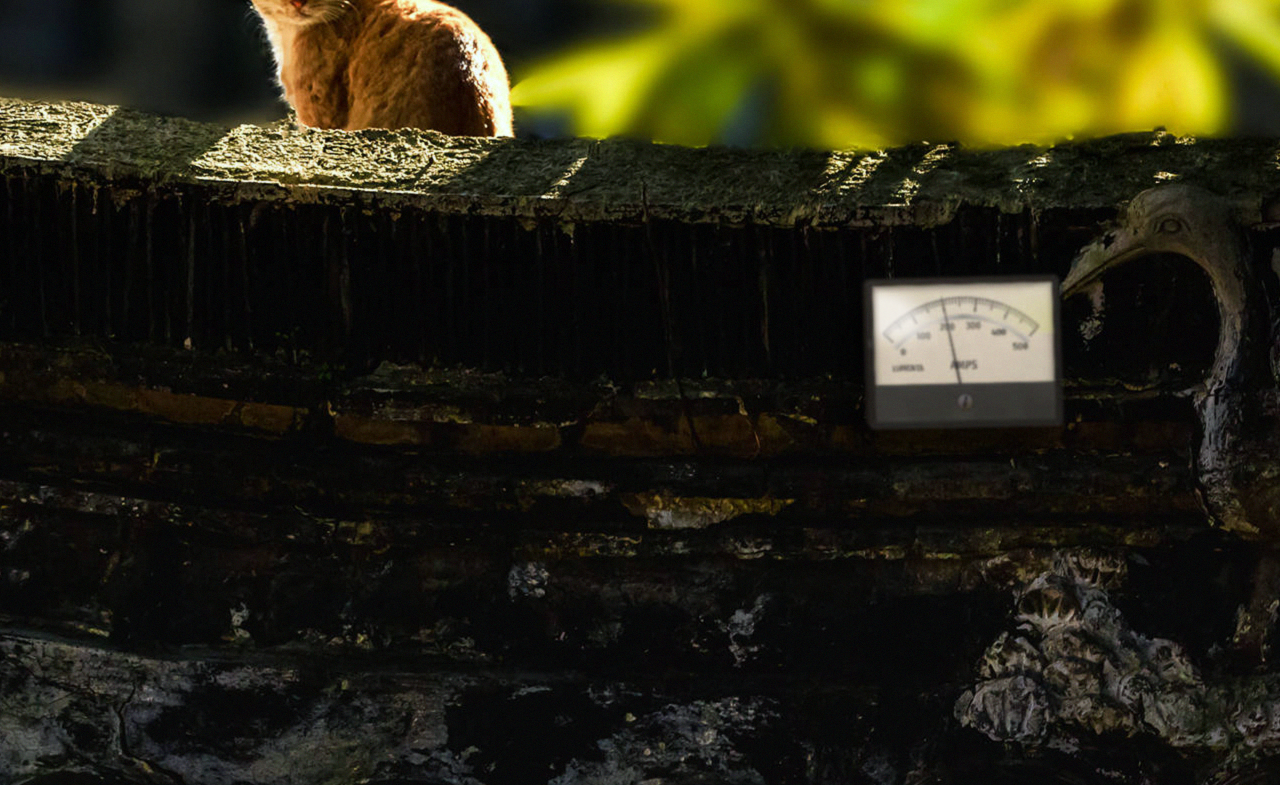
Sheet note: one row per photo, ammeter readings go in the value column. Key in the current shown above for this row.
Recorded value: 200 A
